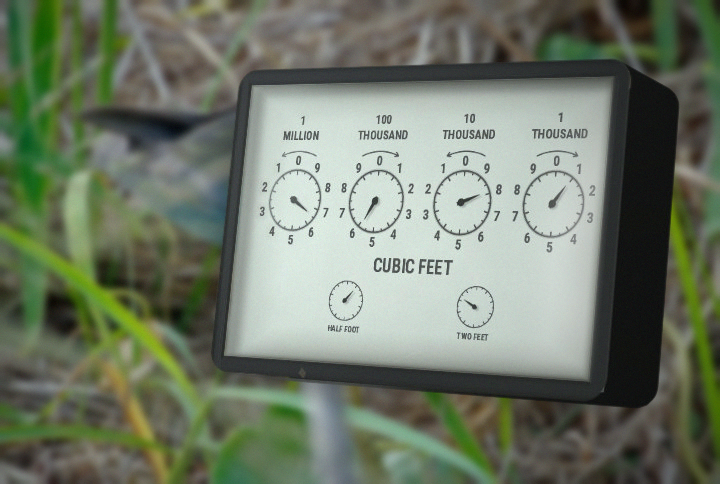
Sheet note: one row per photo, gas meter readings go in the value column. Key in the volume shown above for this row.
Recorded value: 658100 ft³
